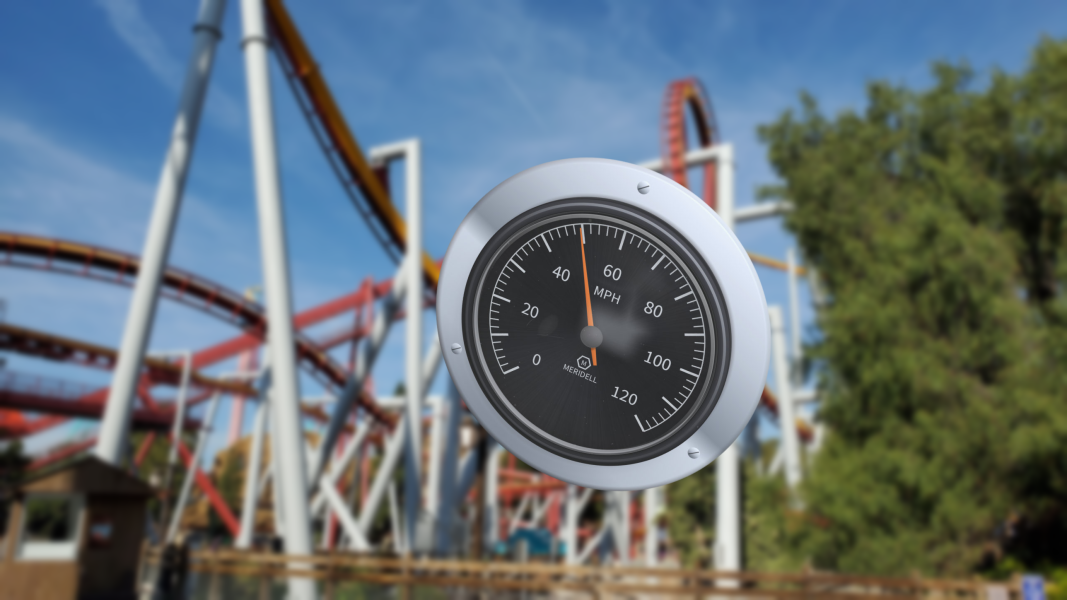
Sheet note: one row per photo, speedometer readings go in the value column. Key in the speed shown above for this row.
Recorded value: 50 mph
